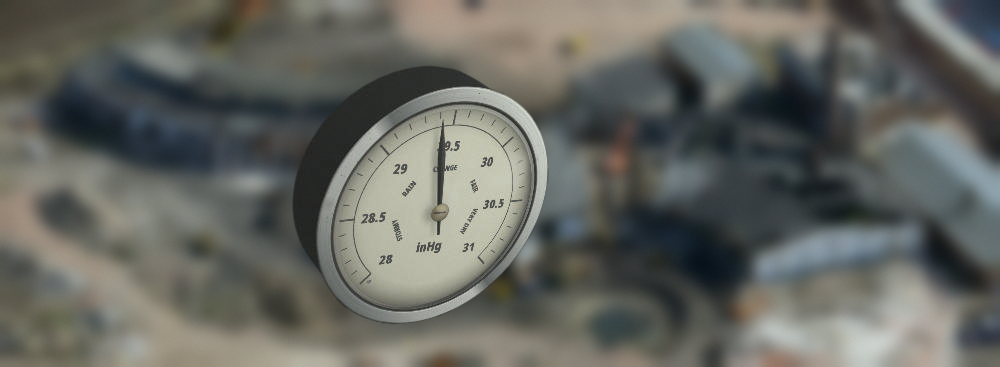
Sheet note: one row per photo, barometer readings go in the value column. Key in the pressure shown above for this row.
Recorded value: 29.4 inHg
